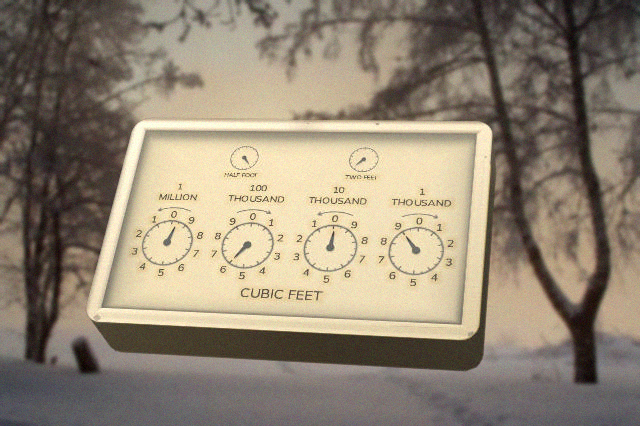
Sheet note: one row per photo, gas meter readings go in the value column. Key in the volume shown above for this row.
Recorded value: 959900 ft³
